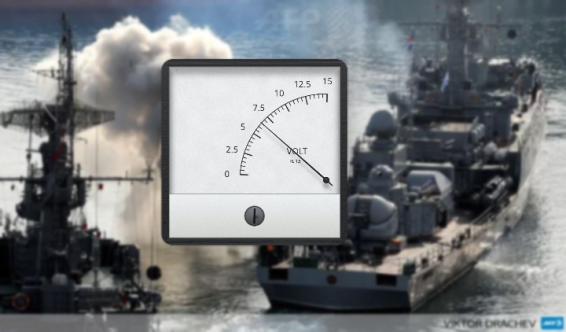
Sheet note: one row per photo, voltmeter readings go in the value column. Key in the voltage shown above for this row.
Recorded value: 6.5 V
